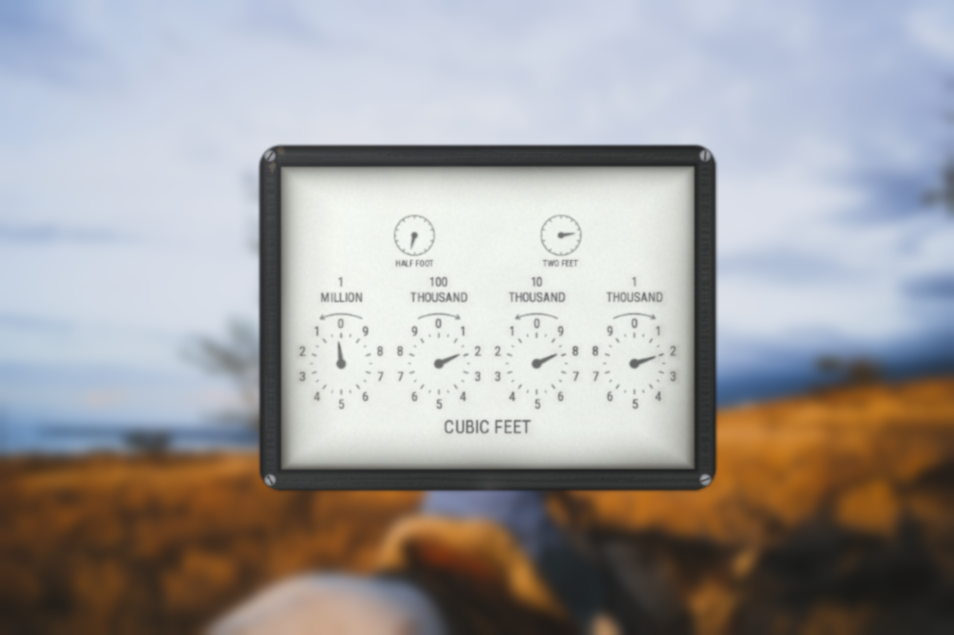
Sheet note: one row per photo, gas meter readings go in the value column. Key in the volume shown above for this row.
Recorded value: 18200 ft³
